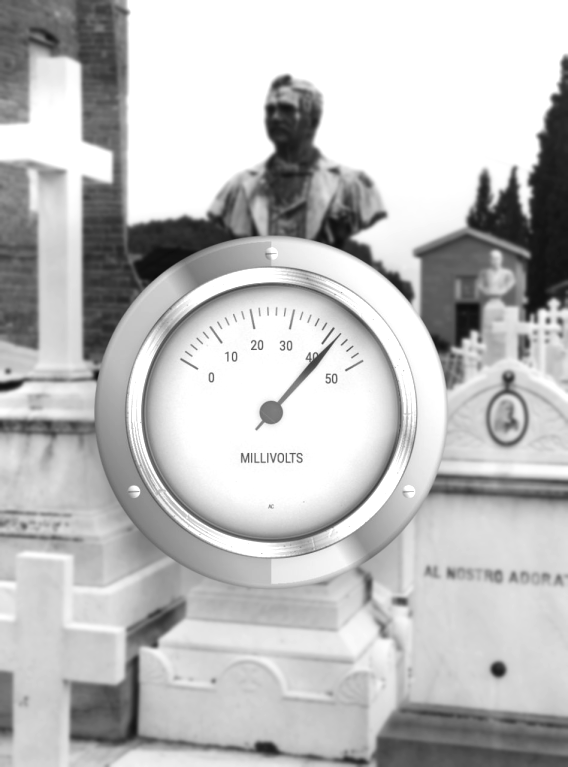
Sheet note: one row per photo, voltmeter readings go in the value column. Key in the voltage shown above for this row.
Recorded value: 42 mV
